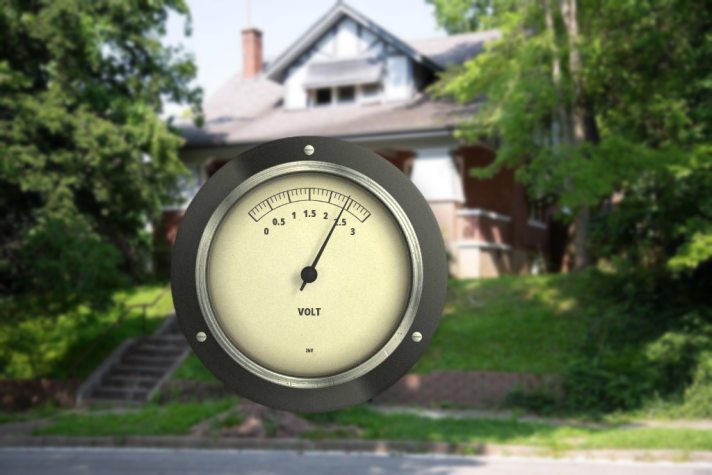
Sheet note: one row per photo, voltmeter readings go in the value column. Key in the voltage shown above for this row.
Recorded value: 2.4 V
